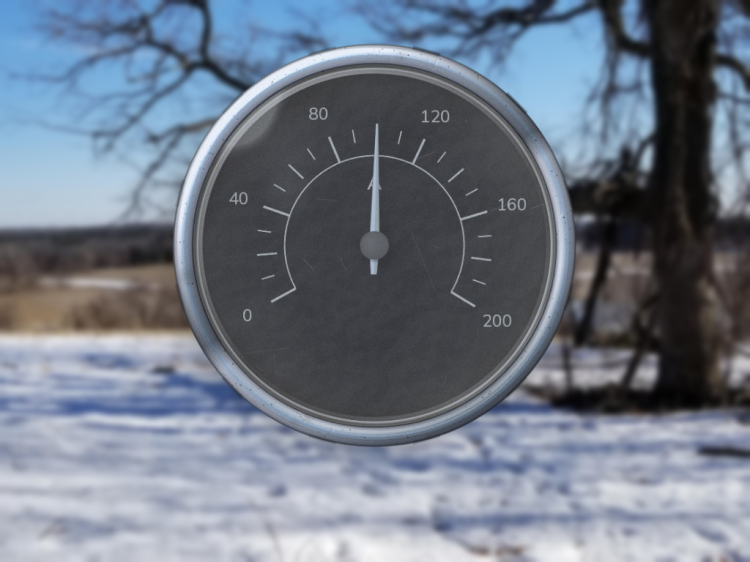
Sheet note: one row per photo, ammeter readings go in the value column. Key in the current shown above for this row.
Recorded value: 100 A
